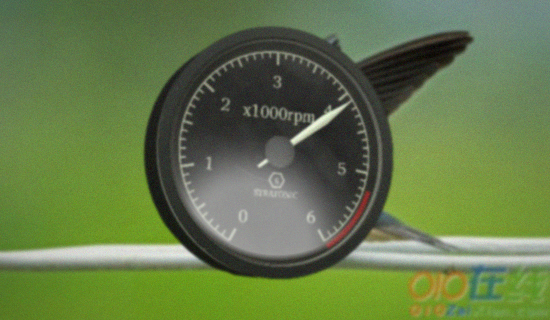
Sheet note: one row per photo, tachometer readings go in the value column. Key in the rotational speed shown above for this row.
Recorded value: 4100 rpm
